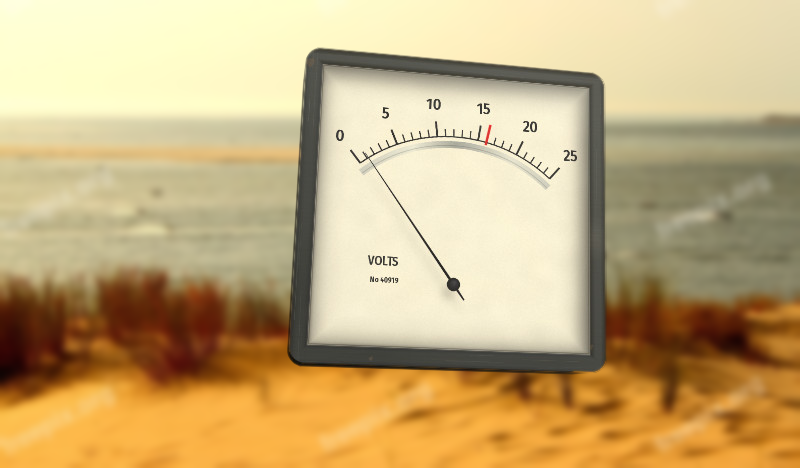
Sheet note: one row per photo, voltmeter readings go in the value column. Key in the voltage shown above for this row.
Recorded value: 1 V
